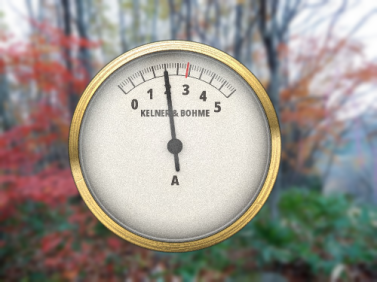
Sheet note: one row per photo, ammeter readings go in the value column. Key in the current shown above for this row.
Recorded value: 2 A
